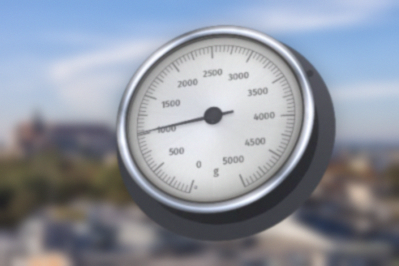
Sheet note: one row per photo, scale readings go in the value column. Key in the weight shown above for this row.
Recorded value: 1000 g
